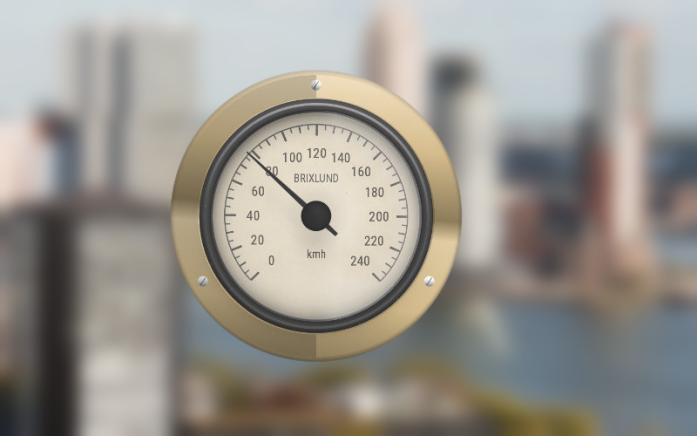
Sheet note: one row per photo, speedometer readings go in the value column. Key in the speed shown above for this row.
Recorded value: 77.5 km/h
